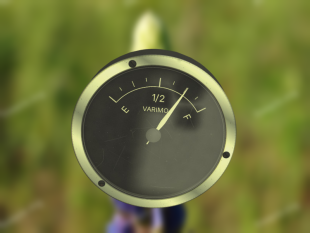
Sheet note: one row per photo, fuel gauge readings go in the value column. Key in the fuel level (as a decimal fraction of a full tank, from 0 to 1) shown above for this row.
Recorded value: 0.75
